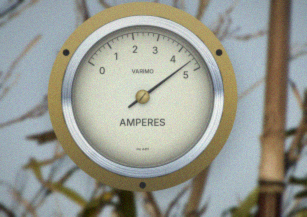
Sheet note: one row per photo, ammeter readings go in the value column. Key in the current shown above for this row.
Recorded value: 4.6 A
